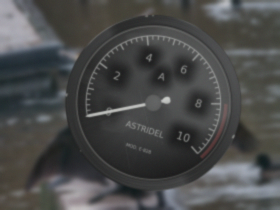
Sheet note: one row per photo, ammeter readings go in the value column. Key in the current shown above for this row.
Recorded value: 0 A
